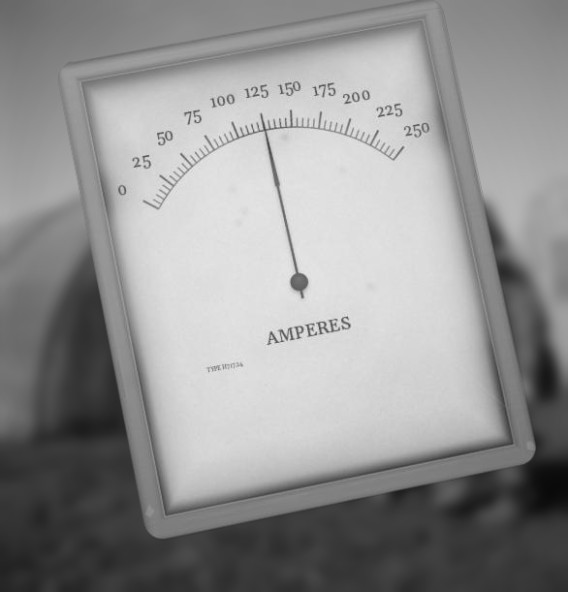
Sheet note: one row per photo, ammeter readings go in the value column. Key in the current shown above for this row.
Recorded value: 125 A
